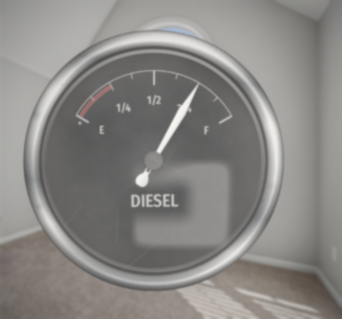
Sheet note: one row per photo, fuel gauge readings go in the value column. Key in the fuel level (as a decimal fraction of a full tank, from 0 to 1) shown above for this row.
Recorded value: 0.75
